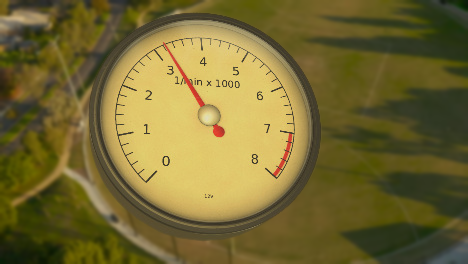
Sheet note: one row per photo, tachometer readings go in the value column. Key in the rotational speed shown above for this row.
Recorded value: 3200 rpm
